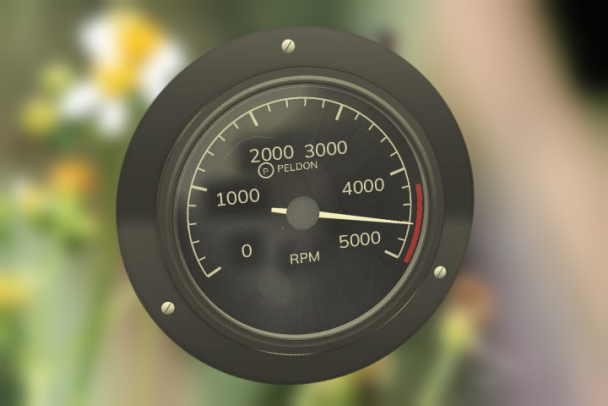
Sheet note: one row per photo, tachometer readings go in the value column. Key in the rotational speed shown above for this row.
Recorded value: 4600 rpm
